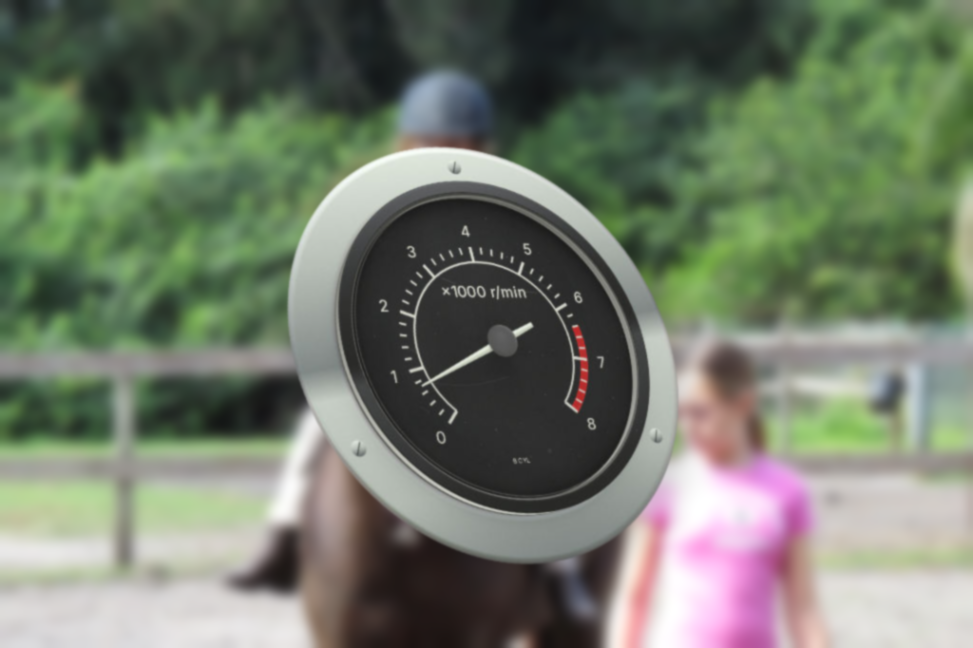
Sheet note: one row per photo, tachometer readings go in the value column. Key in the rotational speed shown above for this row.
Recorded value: 700 rpm
